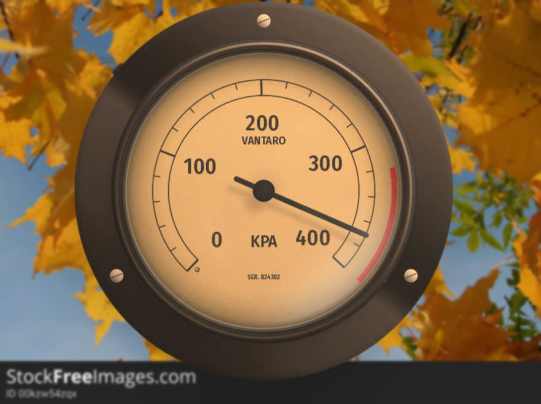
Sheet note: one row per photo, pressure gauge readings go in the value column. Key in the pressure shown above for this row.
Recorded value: 370 kPa
